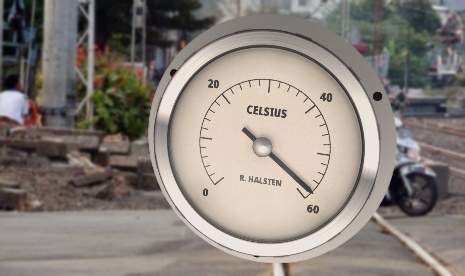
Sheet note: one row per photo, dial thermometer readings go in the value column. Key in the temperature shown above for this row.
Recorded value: 58 °C
